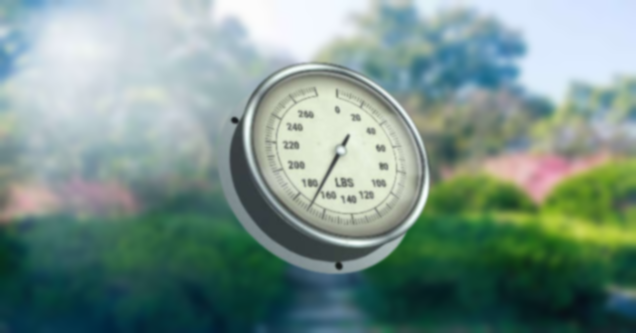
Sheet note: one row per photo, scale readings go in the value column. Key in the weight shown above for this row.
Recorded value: 170 lb
